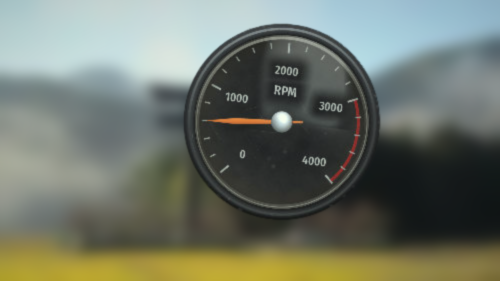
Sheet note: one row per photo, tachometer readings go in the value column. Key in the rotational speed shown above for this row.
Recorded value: 600 rpm
